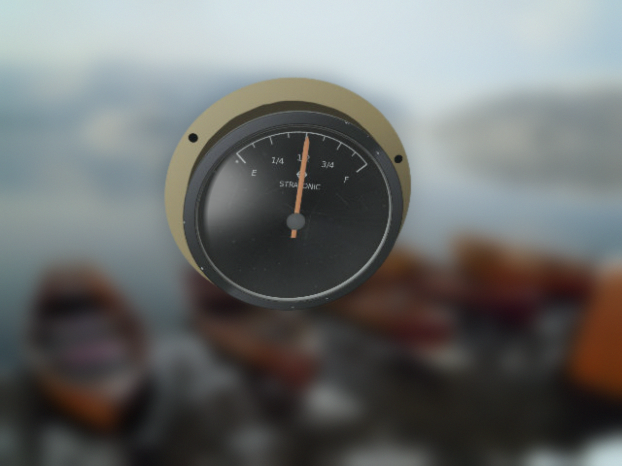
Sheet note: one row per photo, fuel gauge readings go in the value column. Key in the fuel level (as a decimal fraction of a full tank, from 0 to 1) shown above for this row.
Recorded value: 0.5
